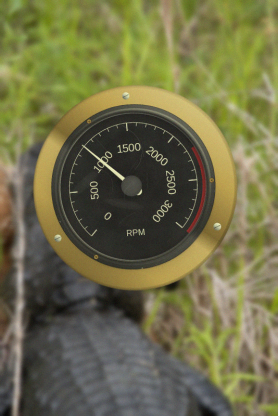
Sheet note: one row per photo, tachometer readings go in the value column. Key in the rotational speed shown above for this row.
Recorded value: 1000 rpm
